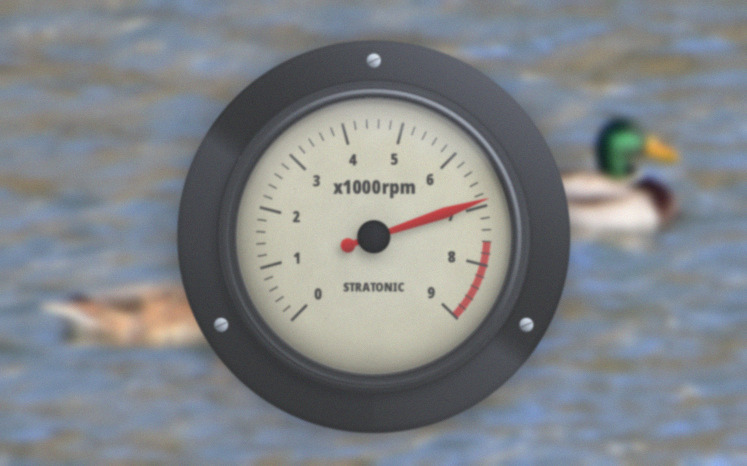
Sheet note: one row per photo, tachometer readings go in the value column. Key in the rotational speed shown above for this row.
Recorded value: 6900 rpm
